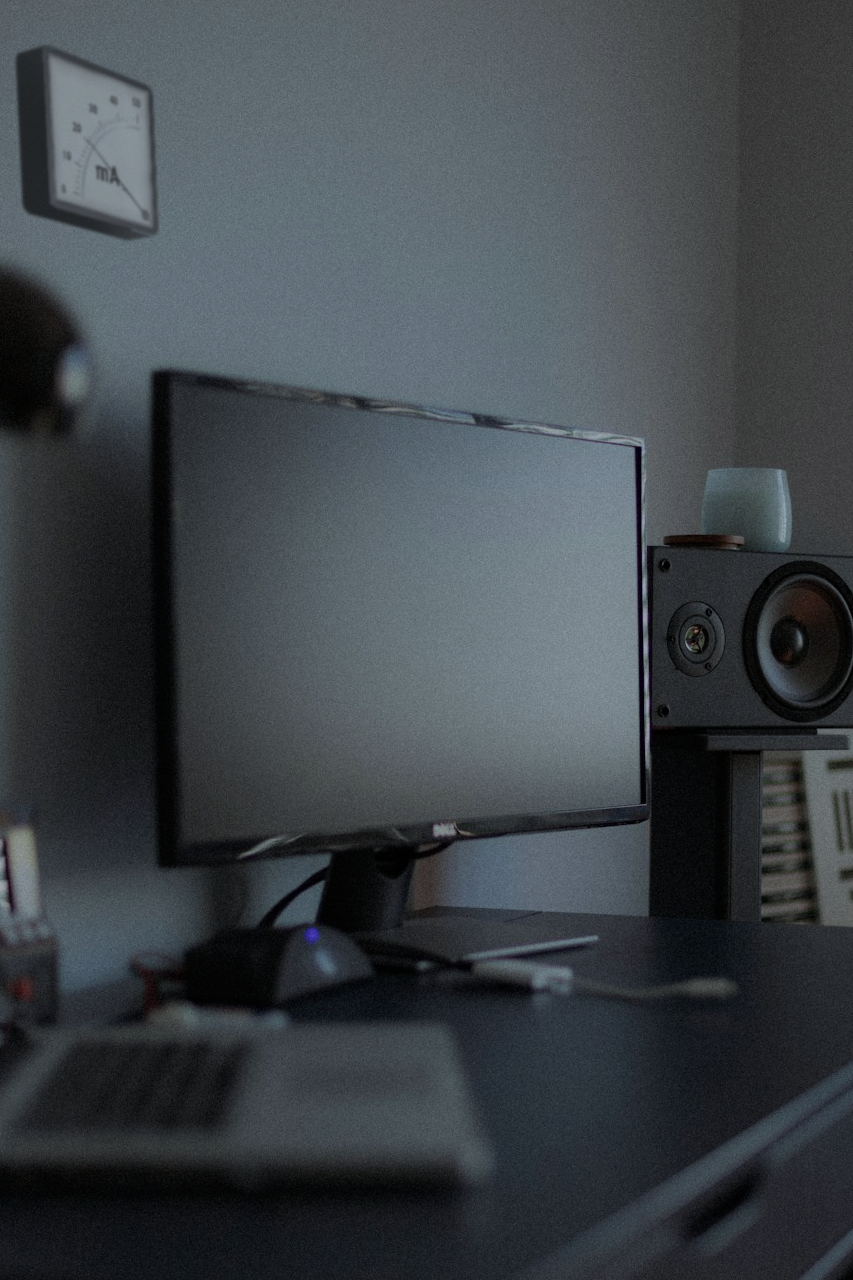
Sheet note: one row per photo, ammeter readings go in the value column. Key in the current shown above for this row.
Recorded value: 20 mA
